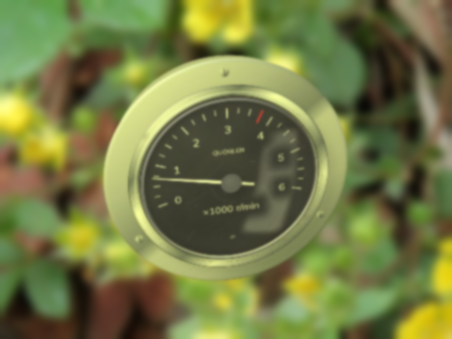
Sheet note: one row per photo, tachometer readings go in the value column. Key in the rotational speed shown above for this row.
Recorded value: 750 rpm
